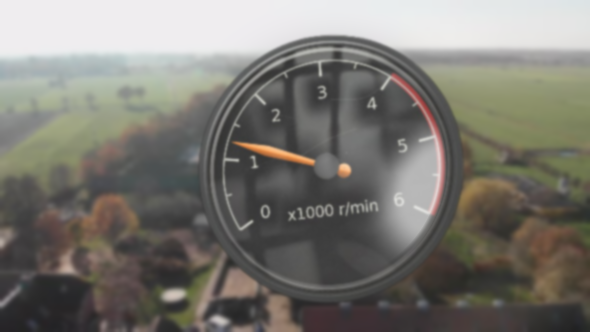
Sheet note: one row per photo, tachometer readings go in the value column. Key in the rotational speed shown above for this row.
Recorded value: 1250 rpm
